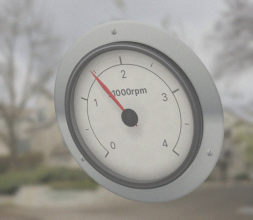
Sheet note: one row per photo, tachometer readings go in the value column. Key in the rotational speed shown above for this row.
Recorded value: 1500 rpm
